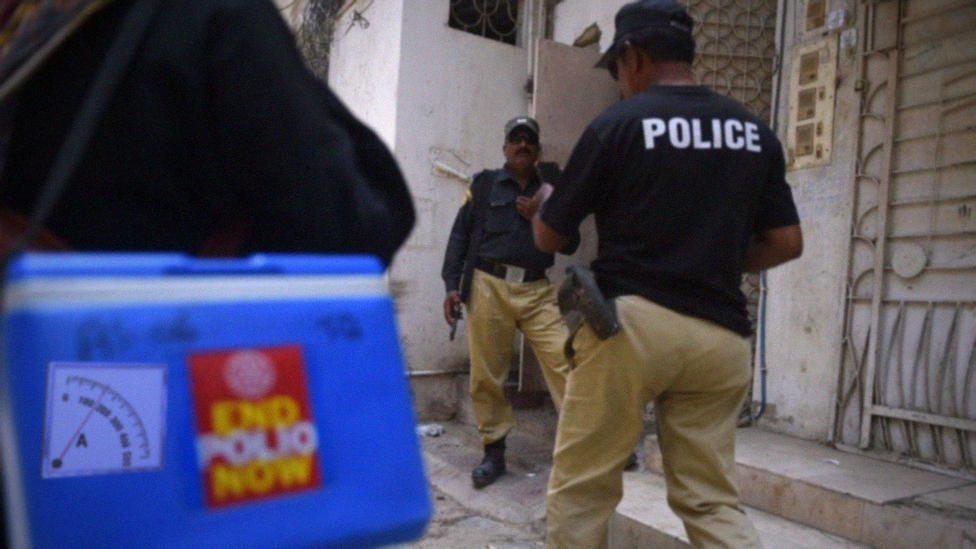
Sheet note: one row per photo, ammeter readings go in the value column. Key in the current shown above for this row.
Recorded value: 150 A
